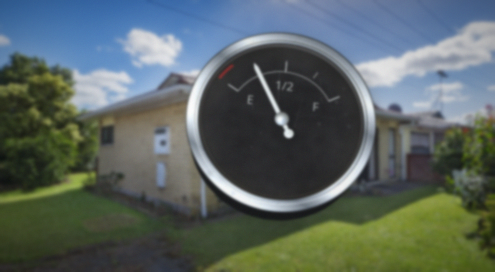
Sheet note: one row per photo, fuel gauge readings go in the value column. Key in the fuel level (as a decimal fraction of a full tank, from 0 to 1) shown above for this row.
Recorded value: 0.25
